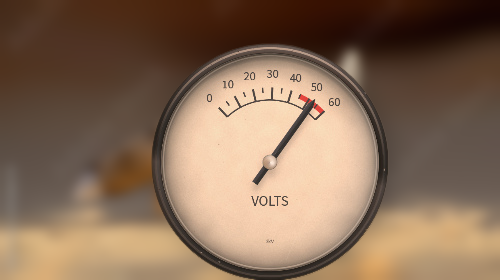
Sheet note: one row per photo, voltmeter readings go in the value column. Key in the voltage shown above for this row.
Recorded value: 52.5 V
